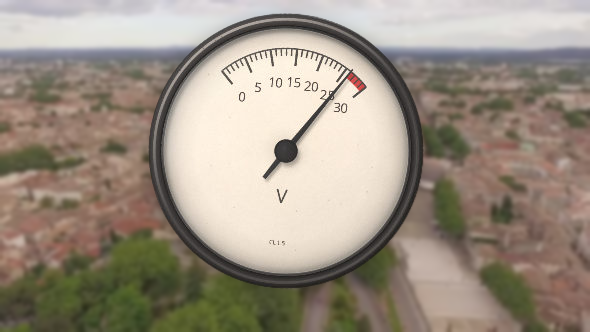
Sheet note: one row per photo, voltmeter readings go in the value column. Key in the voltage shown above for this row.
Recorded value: 26 V
